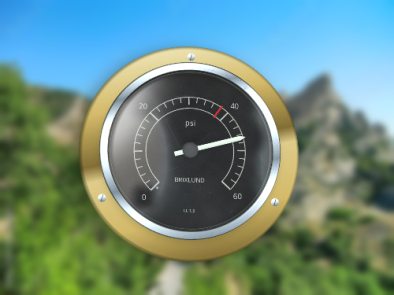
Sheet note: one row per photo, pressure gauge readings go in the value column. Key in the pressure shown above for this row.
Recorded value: 47 psi
